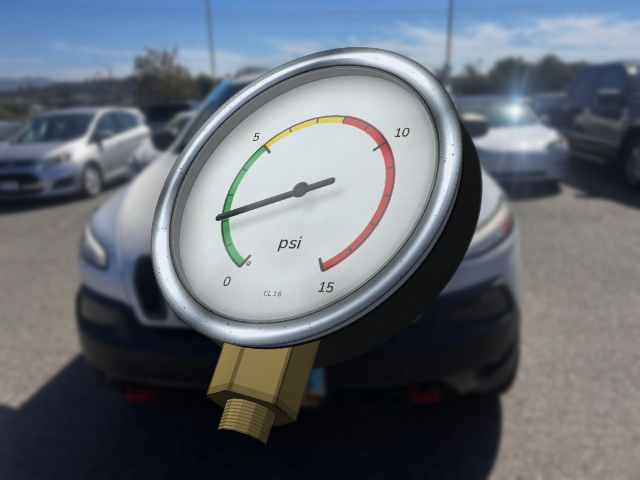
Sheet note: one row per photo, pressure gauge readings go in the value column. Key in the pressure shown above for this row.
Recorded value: 2 psi
